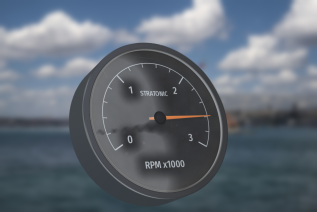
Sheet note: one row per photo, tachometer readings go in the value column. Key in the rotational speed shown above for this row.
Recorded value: 2600 rpm
